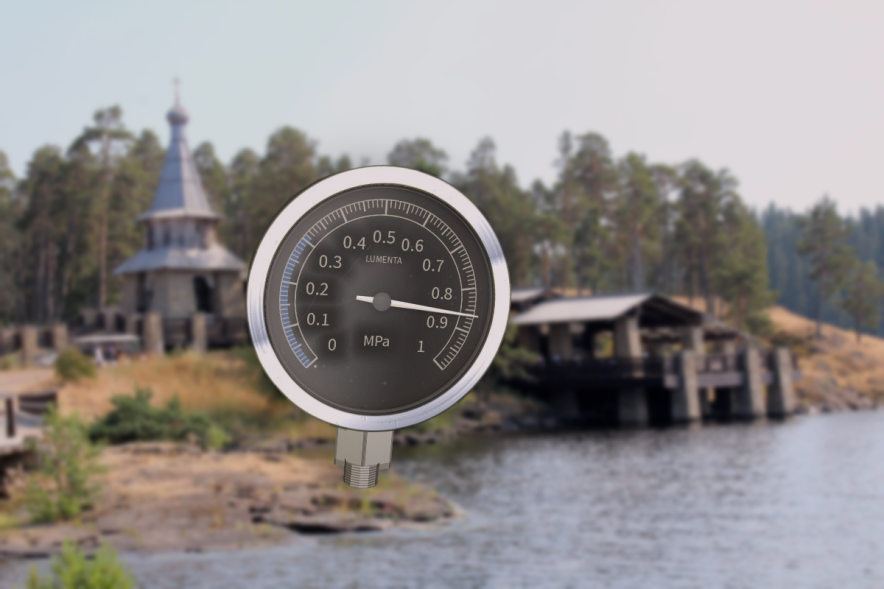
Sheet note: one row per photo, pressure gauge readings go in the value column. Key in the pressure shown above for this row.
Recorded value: 0.86 MPa
